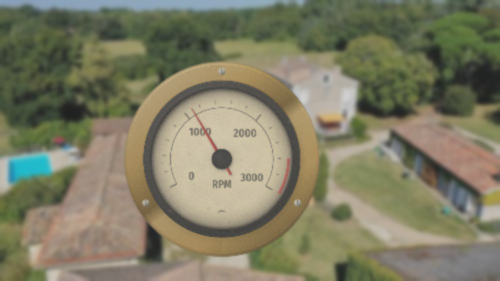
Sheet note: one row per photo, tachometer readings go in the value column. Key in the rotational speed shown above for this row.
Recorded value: 1100 rpm
